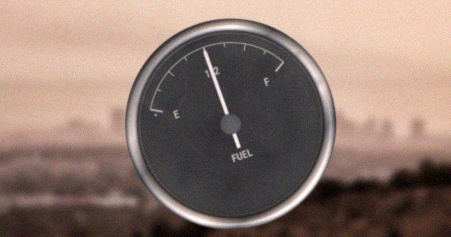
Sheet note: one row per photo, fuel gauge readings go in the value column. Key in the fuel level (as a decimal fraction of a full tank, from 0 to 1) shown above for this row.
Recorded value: 0.5
